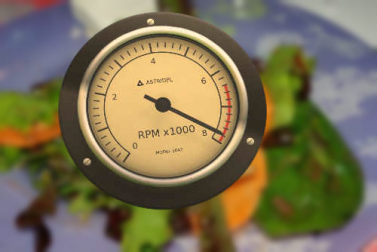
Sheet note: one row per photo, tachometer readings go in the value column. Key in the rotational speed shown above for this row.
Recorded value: 7800 rpm
